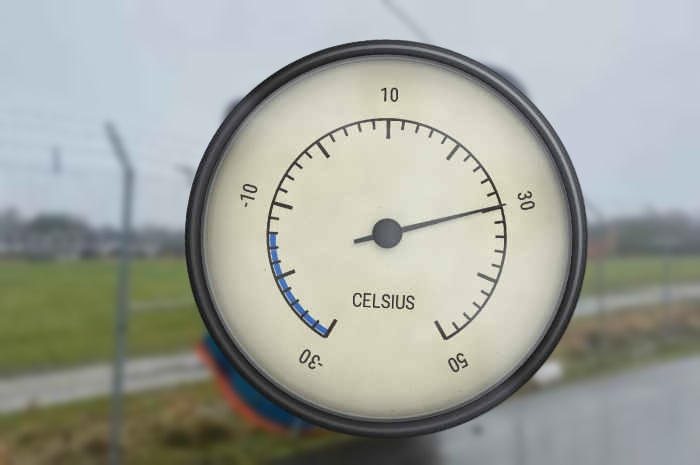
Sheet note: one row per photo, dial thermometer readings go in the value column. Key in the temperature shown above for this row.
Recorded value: 30 °C
